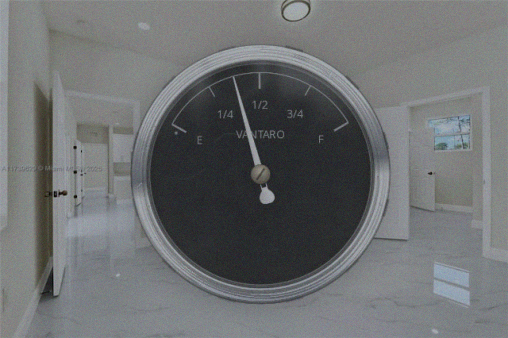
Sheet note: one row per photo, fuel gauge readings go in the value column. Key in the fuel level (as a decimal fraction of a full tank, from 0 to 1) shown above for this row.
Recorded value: 0.375
